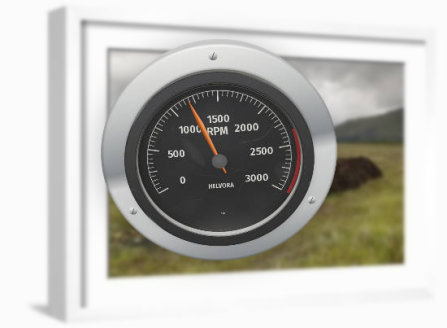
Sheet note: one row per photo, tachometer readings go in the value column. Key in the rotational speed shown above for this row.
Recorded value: 1200 rpm
